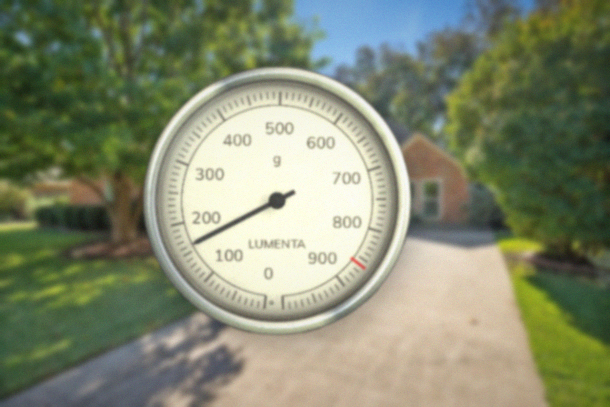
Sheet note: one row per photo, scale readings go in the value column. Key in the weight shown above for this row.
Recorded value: 160 g
